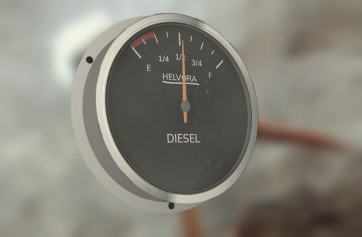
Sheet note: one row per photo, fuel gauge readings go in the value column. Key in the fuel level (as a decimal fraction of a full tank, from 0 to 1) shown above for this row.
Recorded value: 0.5
